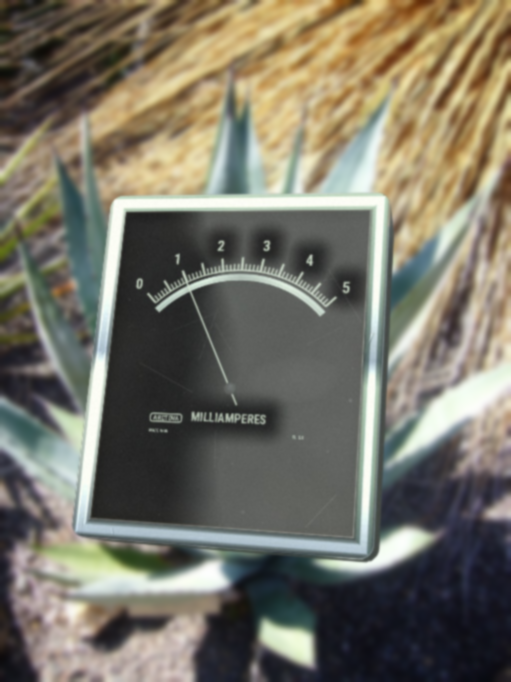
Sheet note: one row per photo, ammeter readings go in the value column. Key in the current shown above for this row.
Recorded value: 1 mA
